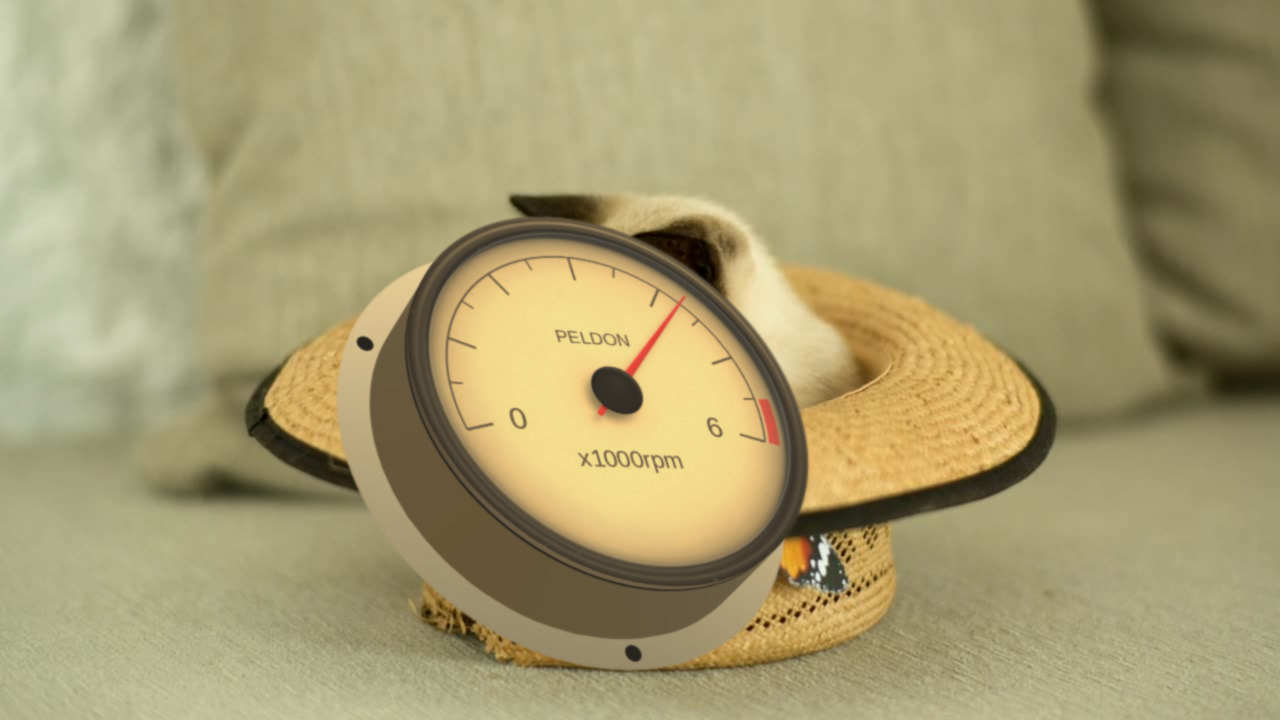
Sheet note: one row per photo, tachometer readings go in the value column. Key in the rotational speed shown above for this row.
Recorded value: 4250 rpm
